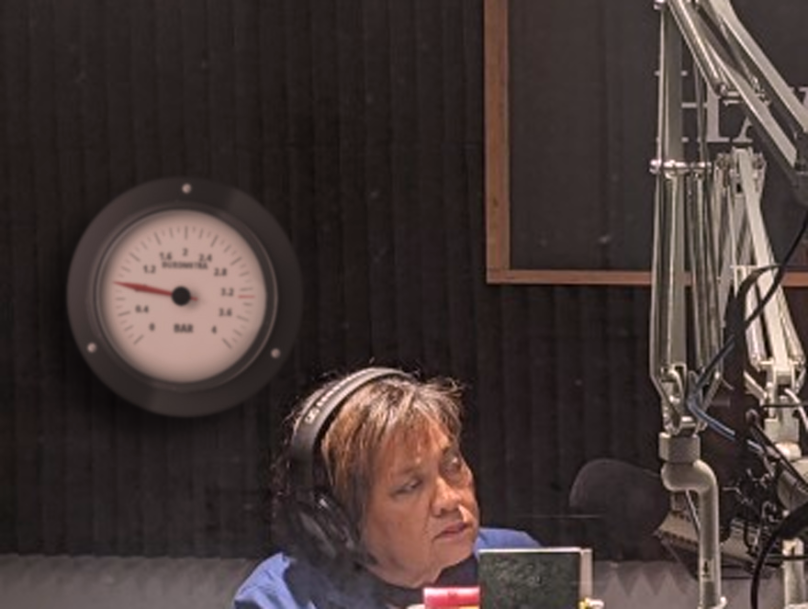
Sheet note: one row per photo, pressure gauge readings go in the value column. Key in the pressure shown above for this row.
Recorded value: 0.8 bar
